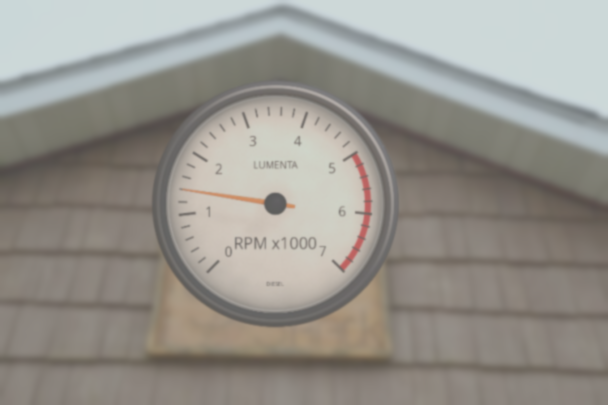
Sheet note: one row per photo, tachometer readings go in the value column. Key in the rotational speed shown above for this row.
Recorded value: 1400 rpm
